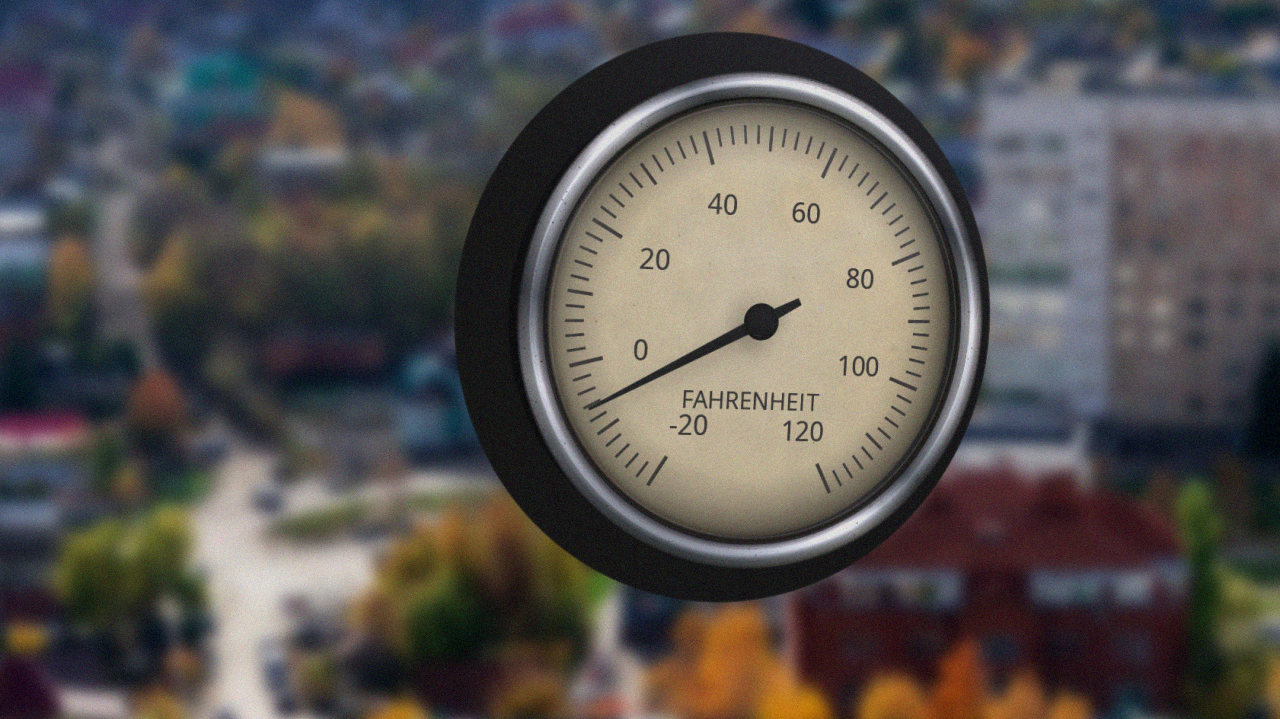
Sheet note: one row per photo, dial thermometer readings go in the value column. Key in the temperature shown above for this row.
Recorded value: -6 °F
